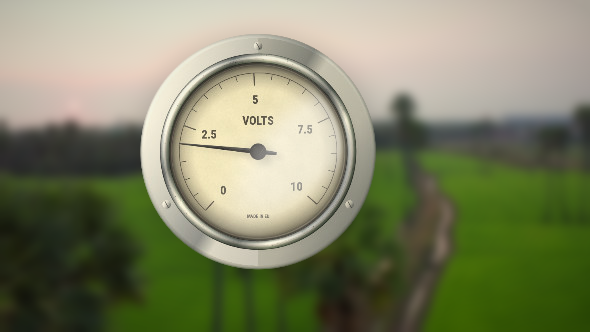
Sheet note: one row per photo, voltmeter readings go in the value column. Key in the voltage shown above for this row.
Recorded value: 2 V
